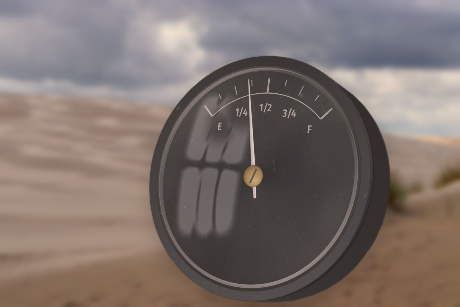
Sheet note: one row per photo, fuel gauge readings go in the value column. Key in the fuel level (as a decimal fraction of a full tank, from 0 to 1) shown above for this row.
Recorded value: 0.375
